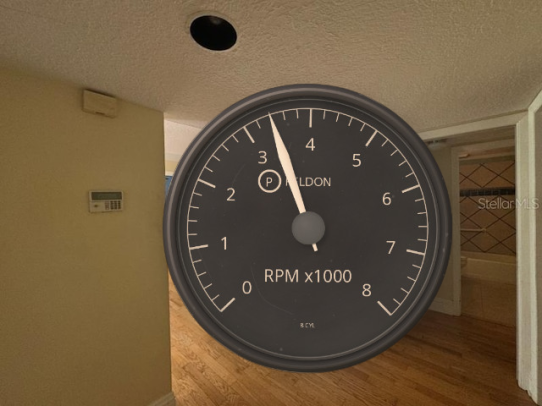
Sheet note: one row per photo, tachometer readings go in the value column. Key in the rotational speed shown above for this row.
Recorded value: 3400 rpm
